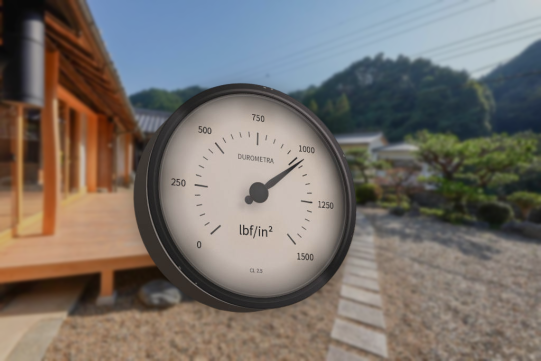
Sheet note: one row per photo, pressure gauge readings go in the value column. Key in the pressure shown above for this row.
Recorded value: 1025 psi
